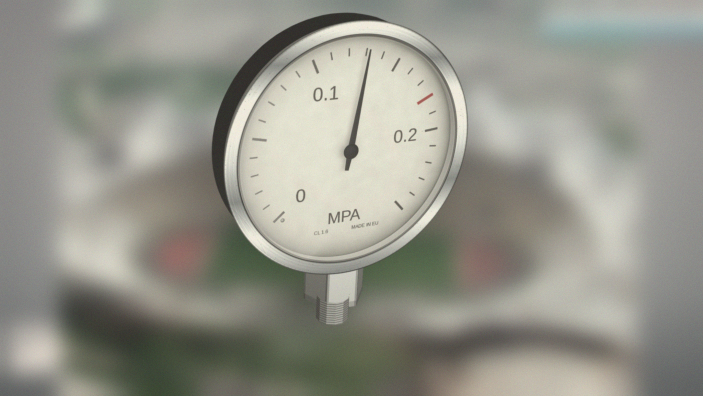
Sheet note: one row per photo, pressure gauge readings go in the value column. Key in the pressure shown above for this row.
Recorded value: 0.13 MPa
